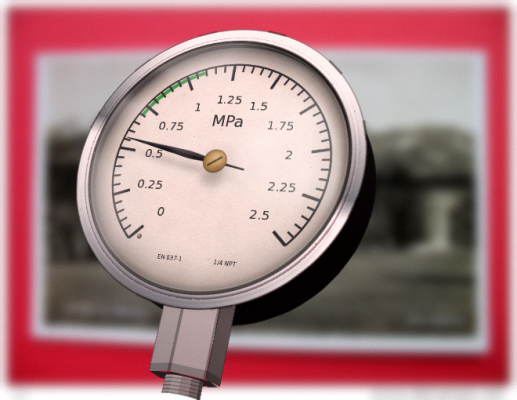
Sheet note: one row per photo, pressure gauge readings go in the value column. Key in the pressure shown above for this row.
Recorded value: 0.55 MPa
